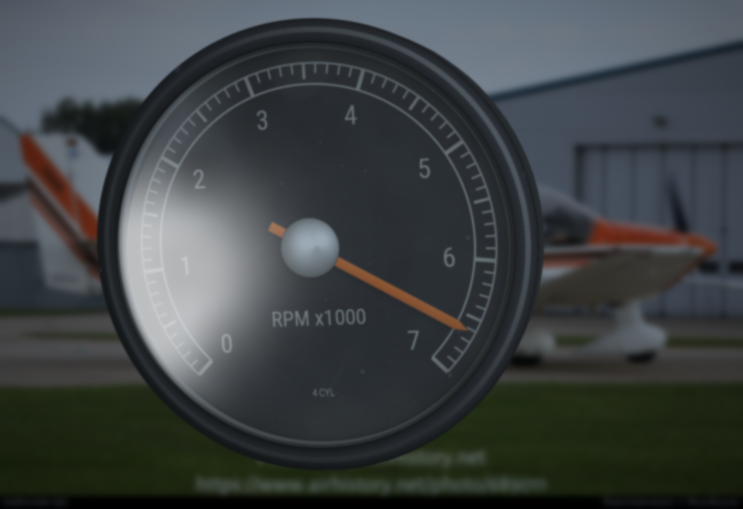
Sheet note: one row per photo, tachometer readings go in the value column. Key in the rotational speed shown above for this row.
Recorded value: 6600 rpm
